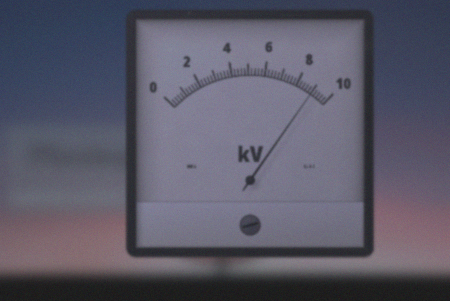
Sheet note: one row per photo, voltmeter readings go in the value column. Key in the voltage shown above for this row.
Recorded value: 9 kV
